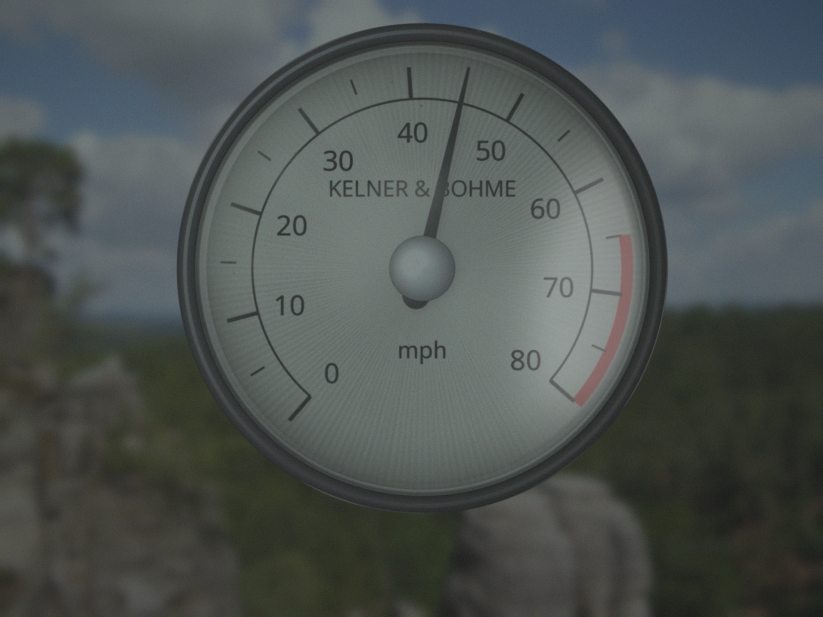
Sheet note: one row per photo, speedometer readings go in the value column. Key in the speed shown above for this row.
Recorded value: 45 mph
